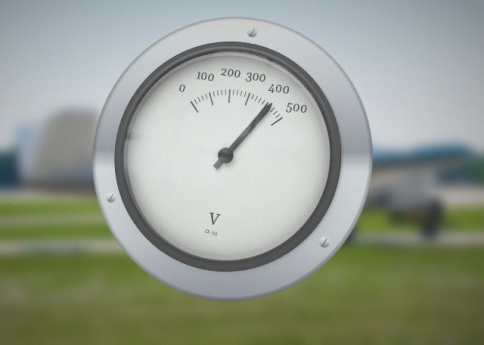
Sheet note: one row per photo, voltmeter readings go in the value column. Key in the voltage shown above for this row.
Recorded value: 420 V
